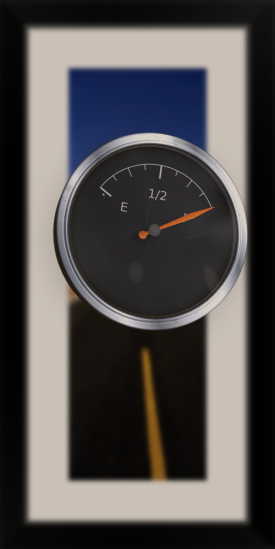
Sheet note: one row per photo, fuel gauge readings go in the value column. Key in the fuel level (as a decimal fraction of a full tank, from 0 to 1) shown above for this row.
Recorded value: 1
